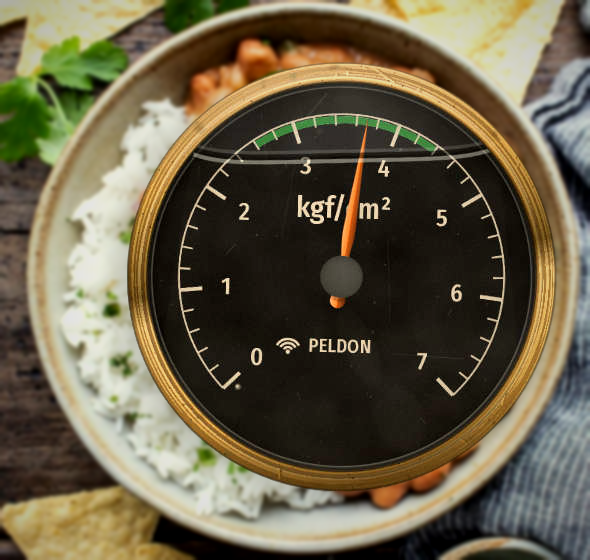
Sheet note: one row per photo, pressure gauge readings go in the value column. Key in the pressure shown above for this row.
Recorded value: 3.7 kg/cm²
